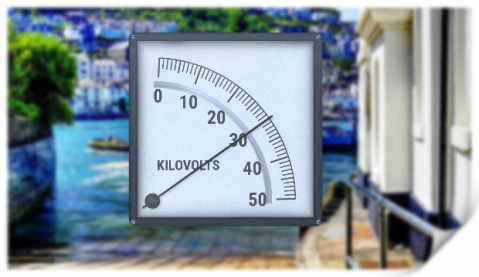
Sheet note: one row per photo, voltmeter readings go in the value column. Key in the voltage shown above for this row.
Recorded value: 30 kV
